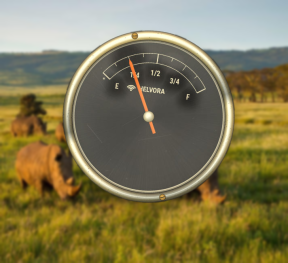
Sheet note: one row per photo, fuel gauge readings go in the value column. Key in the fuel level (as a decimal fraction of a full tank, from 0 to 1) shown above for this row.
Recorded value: 0.25
